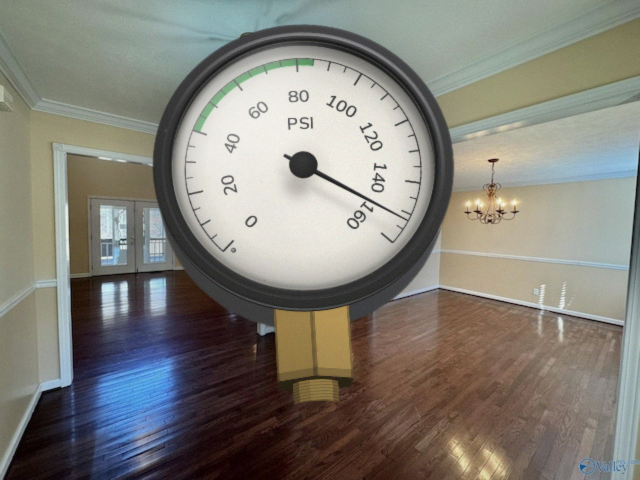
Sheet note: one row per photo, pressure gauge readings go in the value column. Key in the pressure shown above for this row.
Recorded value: 152.5 psi
